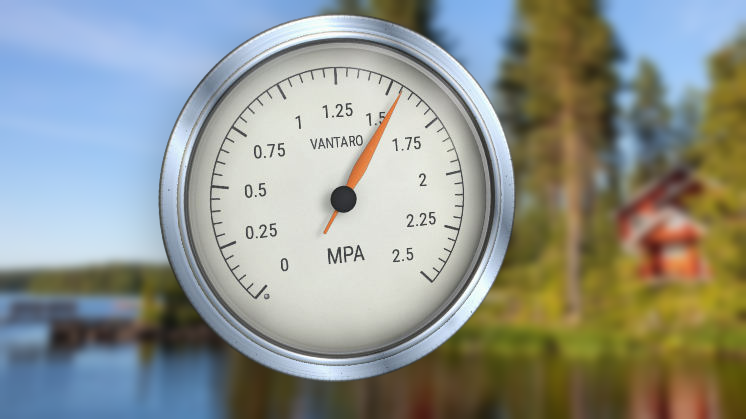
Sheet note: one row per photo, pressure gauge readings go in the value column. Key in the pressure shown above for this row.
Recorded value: 1.55 MPa
